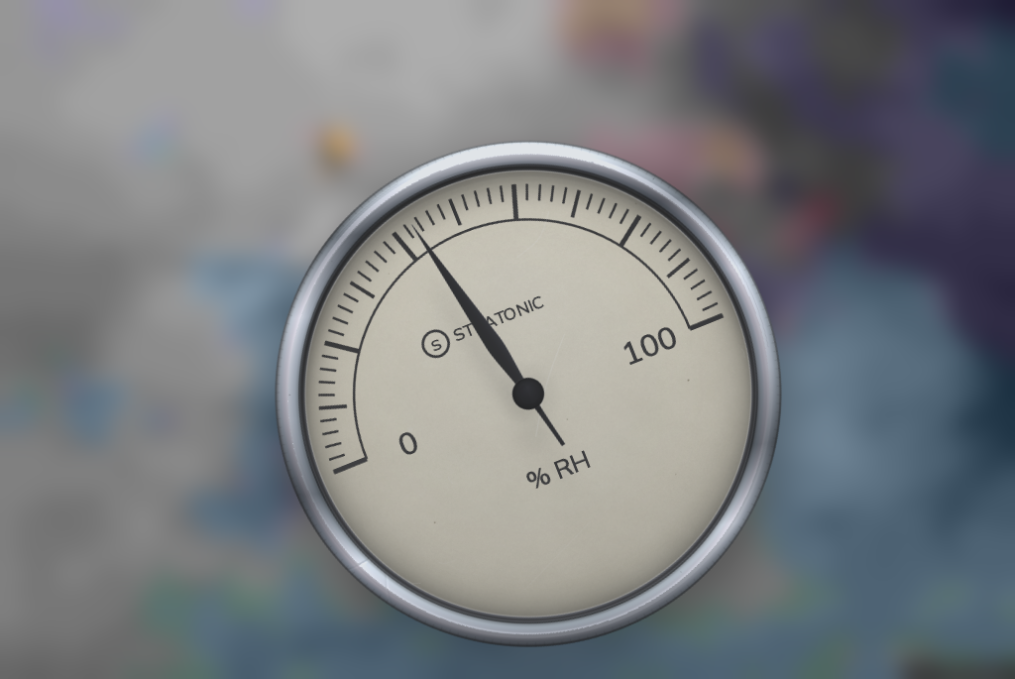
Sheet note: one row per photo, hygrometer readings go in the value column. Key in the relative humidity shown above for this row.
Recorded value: 43 %
